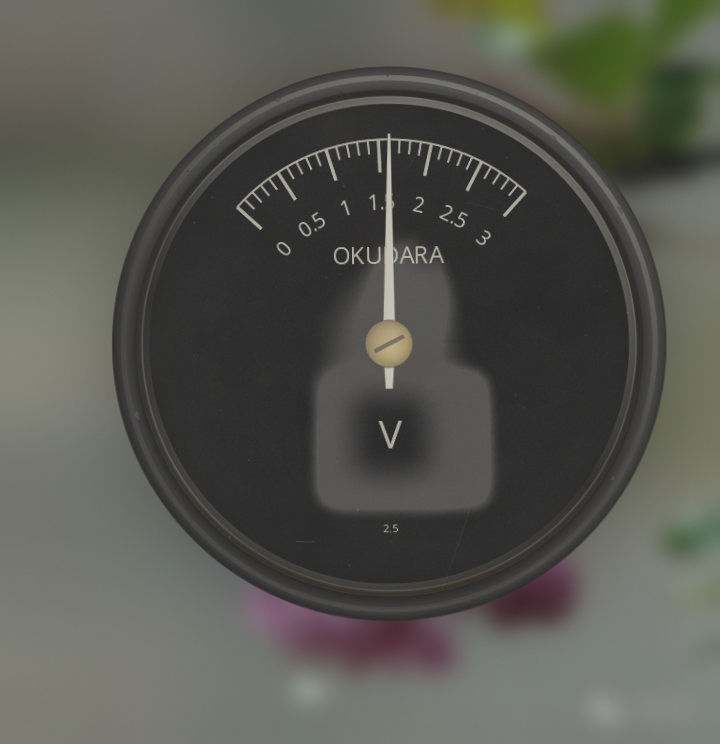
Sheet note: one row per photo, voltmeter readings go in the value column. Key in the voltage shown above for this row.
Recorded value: 1.6 V
